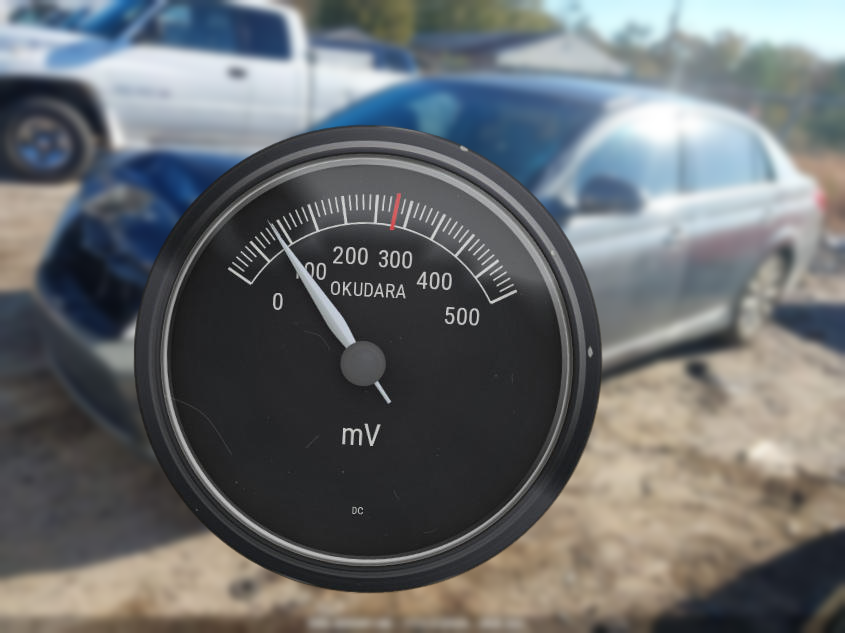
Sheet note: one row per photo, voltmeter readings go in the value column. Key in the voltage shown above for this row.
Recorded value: 90 mV
